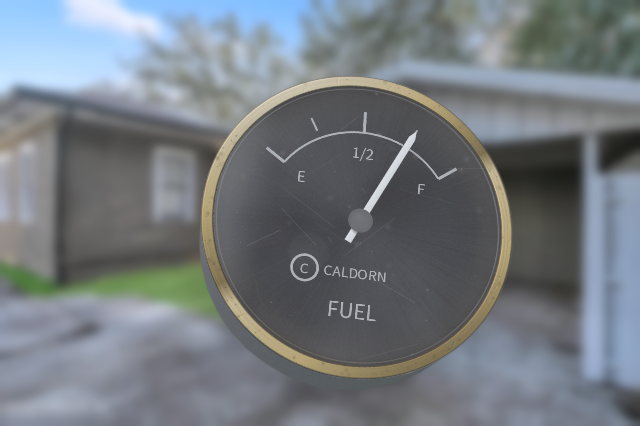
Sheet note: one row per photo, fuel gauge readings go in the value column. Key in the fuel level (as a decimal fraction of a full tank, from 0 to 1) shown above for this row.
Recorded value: 0.75
